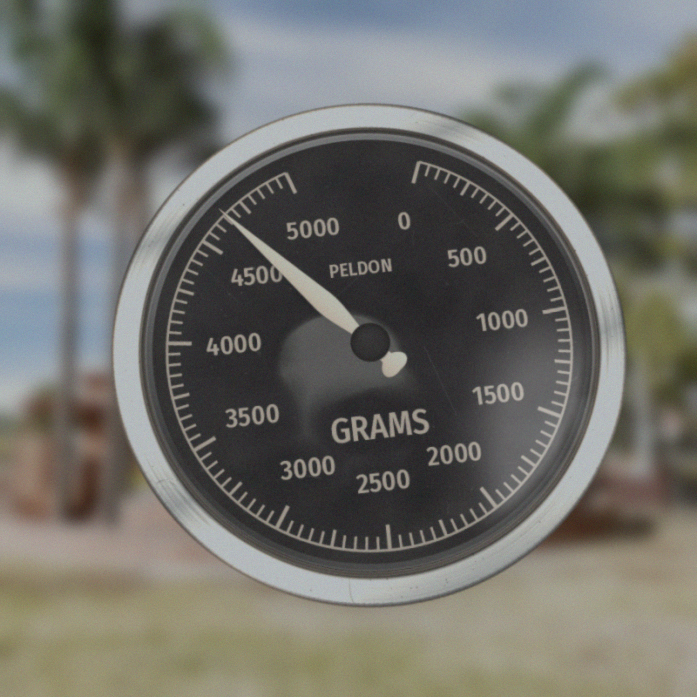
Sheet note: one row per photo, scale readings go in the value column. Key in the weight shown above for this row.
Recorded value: 4650 g
